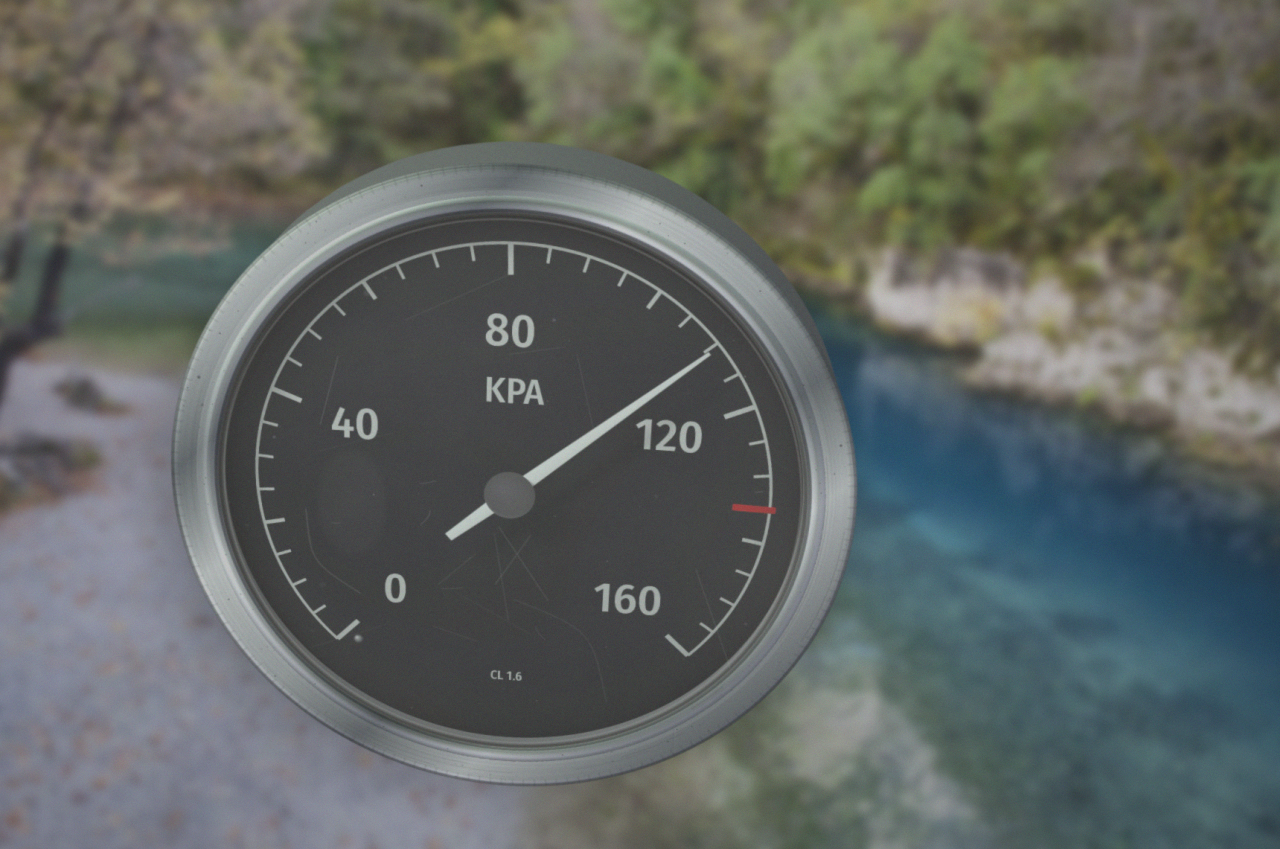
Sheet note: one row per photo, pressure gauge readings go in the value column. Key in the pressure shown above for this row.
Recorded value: 110 kPa
